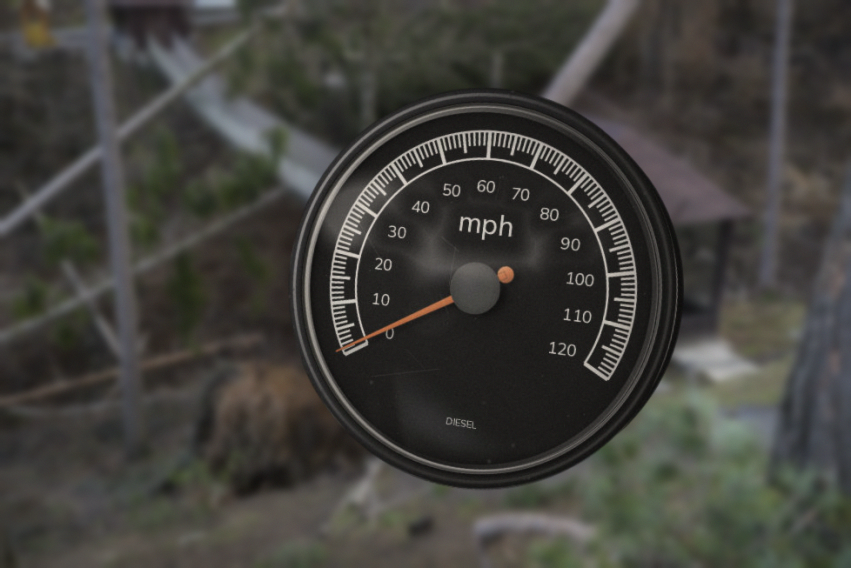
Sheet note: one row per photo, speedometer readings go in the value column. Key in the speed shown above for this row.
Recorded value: 1 mph
